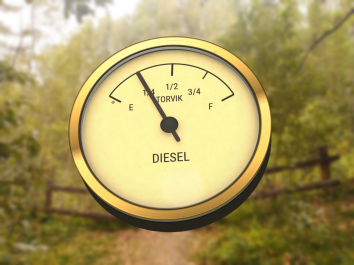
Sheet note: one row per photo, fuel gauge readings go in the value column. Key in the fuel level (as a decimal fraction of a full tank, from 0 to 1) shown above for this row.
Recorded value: 0.25
